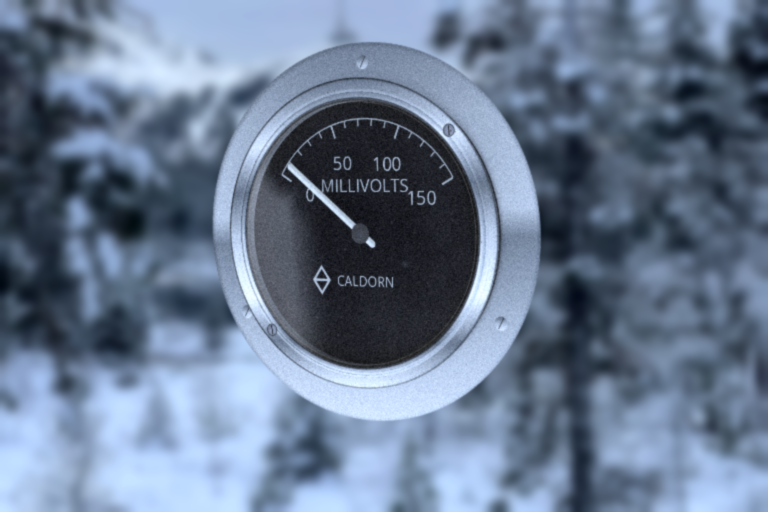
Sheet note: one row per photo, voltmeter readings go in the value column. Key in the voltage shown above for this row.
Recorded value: 10 mV
